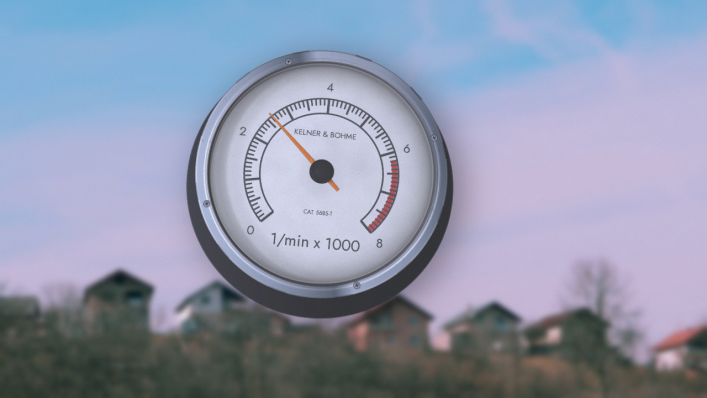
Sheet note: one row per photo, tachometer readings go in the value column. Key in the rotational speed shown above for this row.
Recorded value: 2600 rpm
